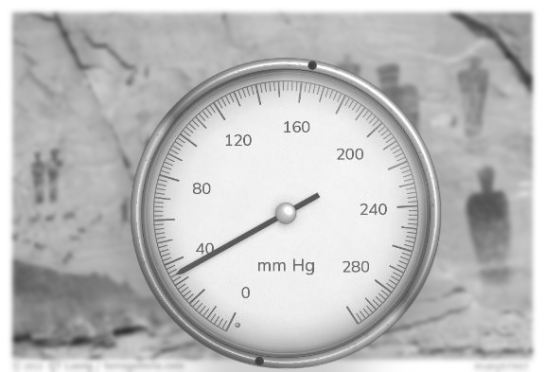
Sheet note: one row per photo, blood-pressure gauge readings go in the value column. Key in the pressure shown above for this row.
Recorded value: 34 mmHg
